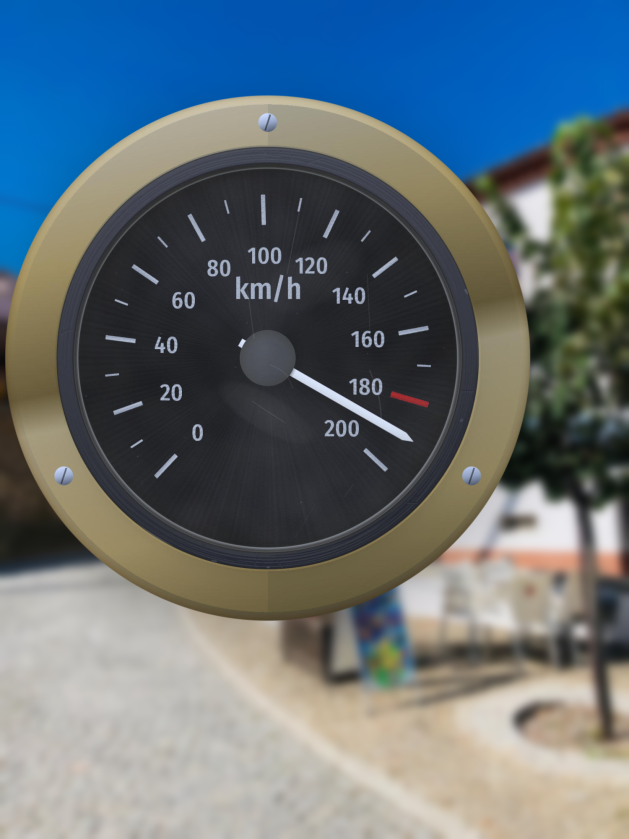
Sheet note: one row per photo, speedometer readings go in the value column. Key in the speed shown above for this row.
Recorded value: 190 km/h
